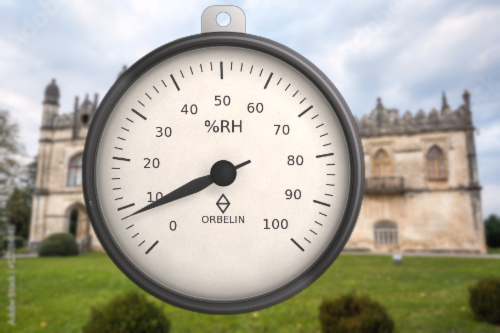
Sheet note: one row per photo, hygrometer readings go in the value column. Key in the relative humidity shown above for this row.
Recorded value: 8 %
